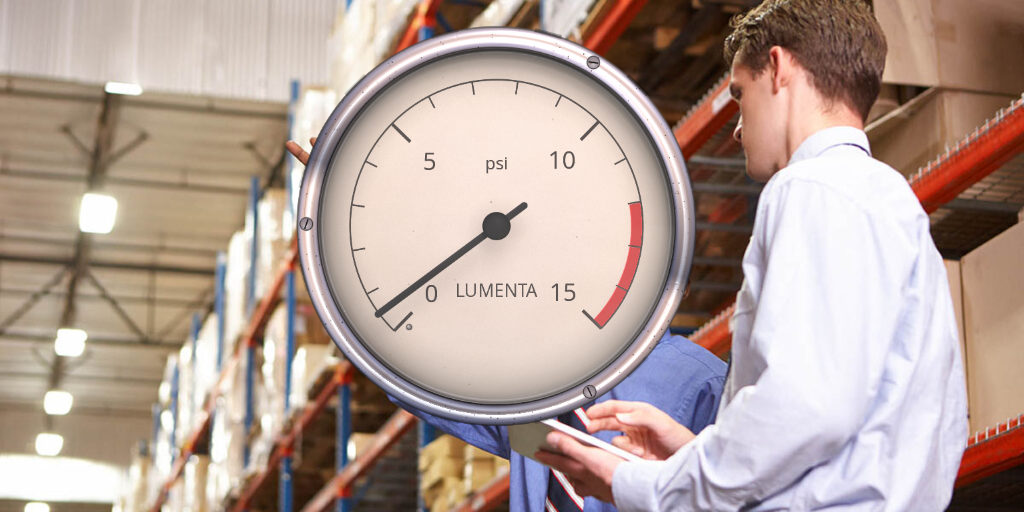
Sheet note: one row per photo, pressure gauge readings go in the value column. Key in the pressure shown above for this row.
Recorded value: 0.5 psi
